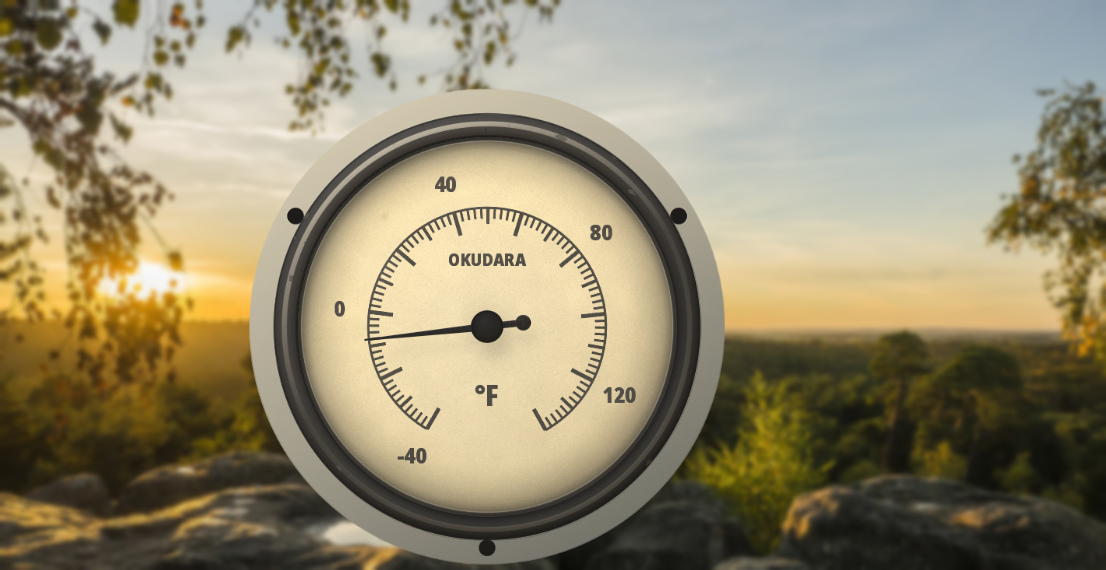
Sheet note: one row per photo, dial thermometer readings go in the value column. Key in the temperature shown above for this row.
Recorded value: -8 °F
